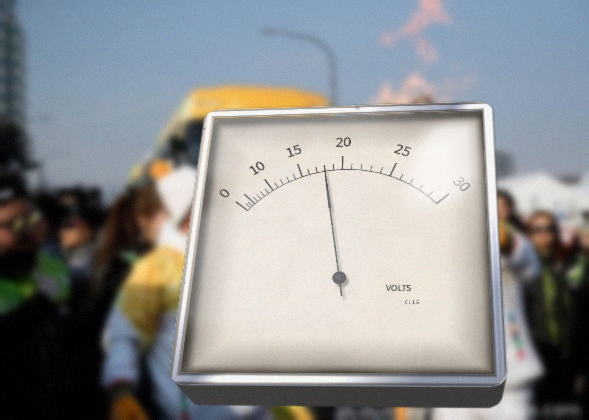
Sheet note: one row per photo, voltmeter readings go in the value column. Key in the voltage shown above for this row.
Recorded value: 18 V
